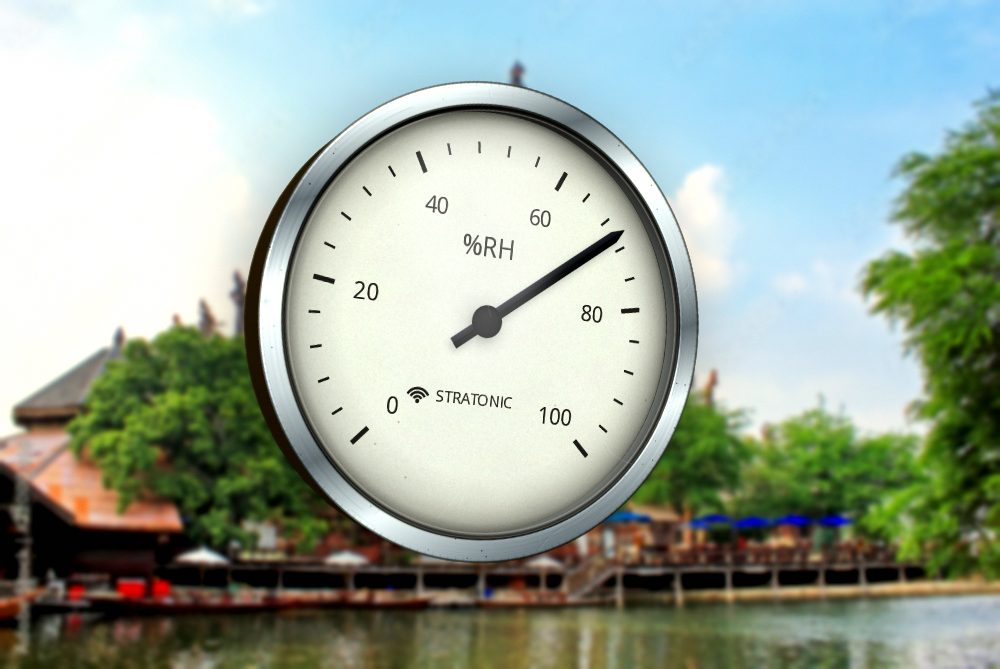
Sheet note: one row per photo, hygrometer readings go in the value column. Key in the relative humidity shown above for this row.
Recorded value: 70 %
